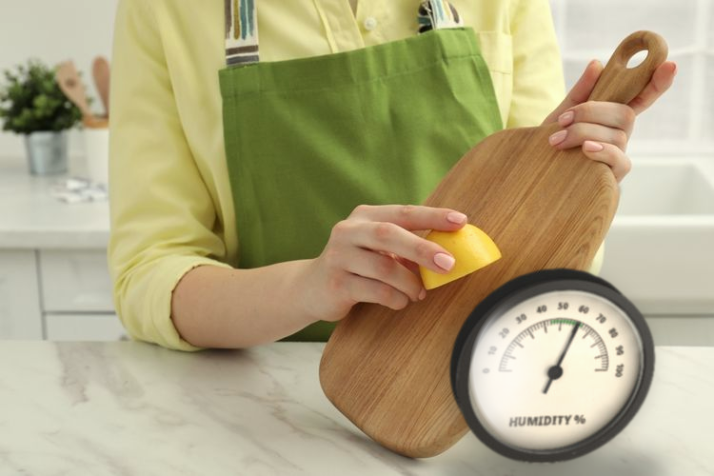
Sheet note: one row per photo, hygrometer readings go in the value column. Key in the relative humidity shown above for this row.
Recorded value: 60 %
